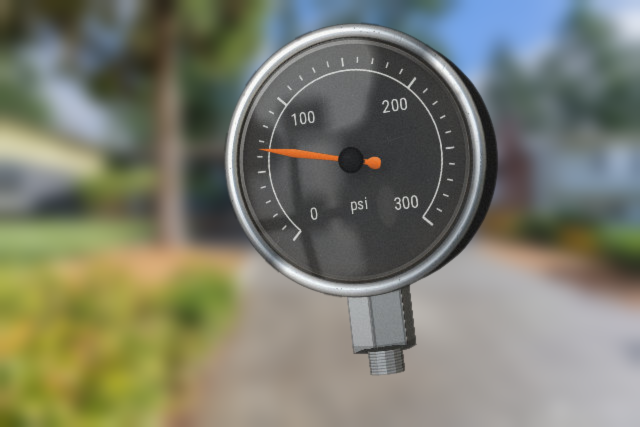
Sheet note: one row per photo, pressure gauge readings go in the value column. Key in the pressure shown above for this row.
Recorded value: 65 psi
